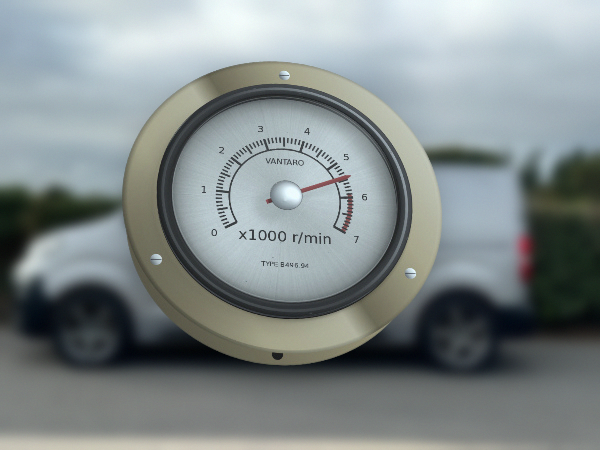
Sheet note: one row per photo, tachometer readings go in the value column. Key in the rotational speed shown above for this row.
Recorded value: 5500 rpm
